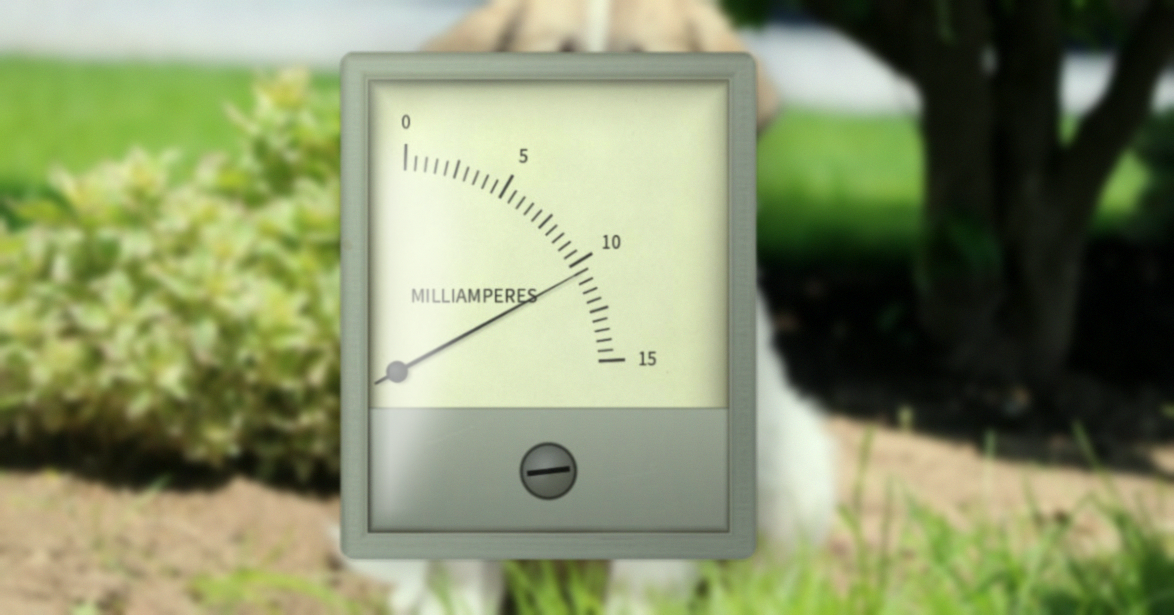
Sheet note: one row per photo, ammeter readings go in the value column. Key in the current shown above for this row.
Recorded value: 10.5 mA
